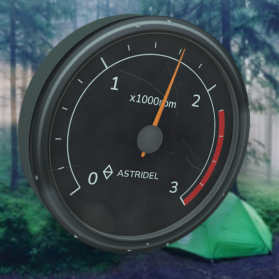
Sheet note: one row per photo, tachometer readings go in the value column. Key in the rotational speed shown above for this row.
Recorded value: 1600 rpm
